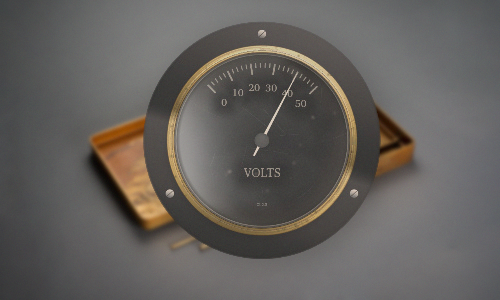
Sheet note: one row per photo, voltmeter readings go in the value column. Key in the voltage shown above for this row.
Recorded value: 40 V
